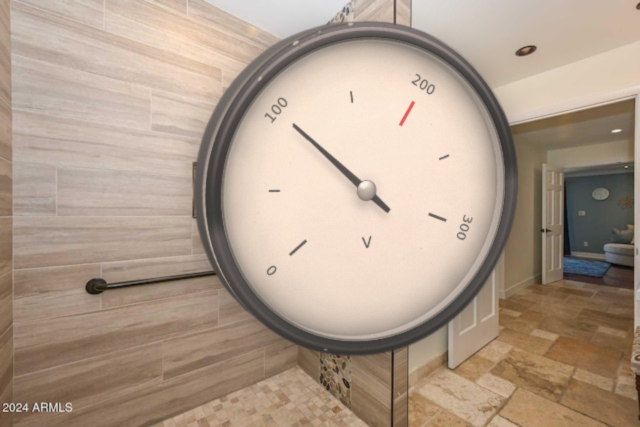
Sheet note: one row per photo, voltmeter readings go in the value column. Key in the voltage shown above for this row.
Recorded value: 100 V
